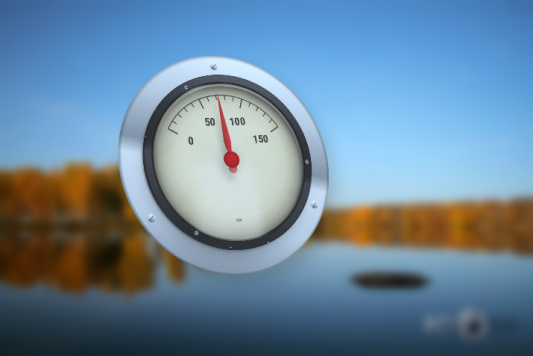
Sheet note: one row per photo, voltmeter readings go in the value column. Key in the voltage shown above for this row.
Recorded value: 70 V
